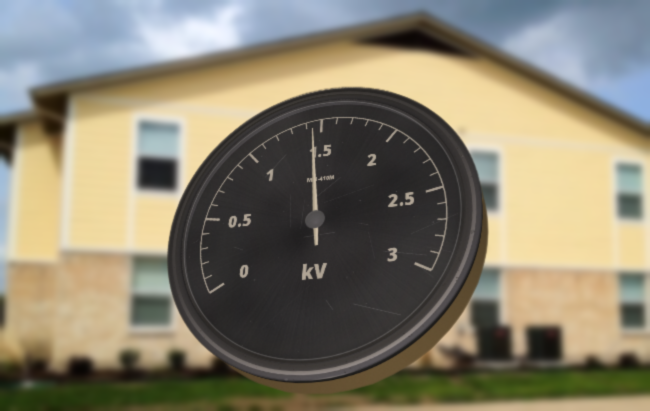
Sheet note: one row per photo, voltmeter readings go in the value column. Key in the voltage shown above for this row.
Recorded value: 1.45 kV
